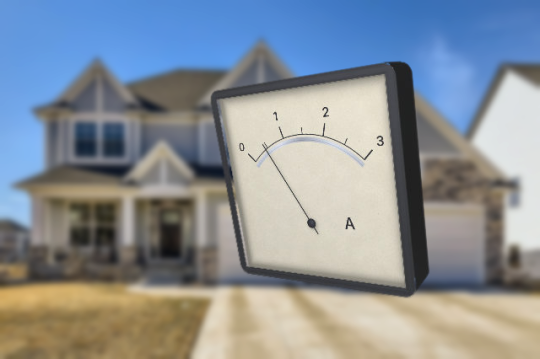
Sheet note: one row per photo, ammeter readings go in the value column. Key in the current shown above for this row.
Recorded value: 0.5 A
